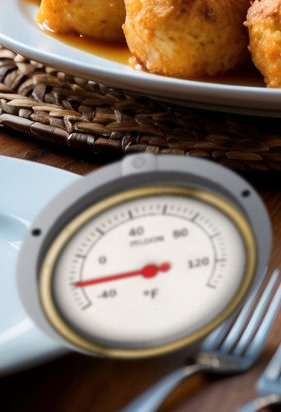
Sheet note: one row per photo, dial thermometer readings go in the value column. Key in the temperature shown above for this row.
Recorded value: -20 °F
